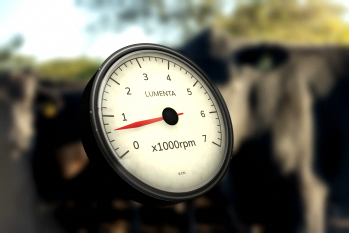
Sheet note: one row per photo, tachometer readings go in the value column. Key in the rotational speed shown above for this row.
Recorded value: 600 rpm
